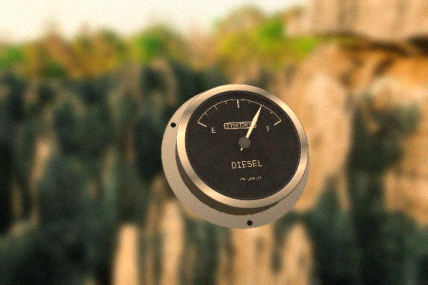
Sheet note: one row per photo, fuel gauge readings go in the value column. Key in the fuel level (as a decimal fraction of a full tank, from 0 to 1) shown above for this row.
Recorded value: 0.75
